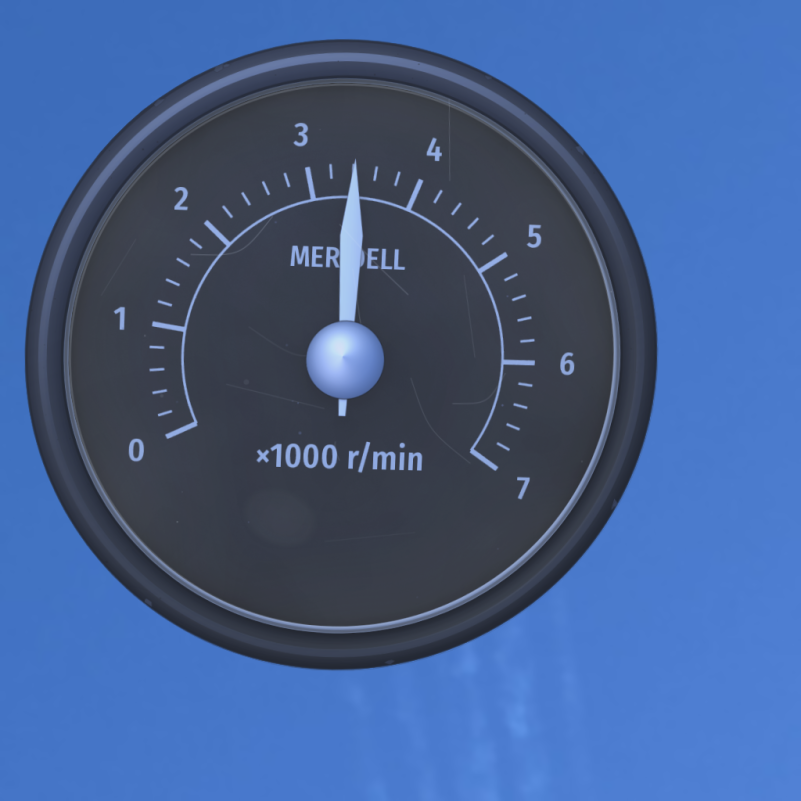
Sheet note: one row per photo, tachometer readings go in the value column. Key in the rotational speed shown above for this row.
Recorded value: 3400 rpm
